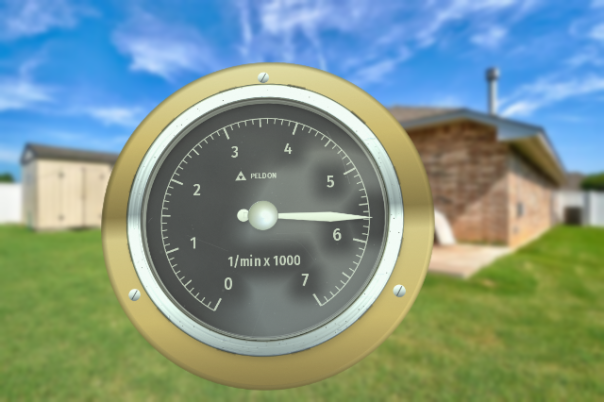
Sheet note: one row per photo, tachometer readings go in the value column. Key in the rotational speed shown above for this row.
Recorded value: 5700 rpm
